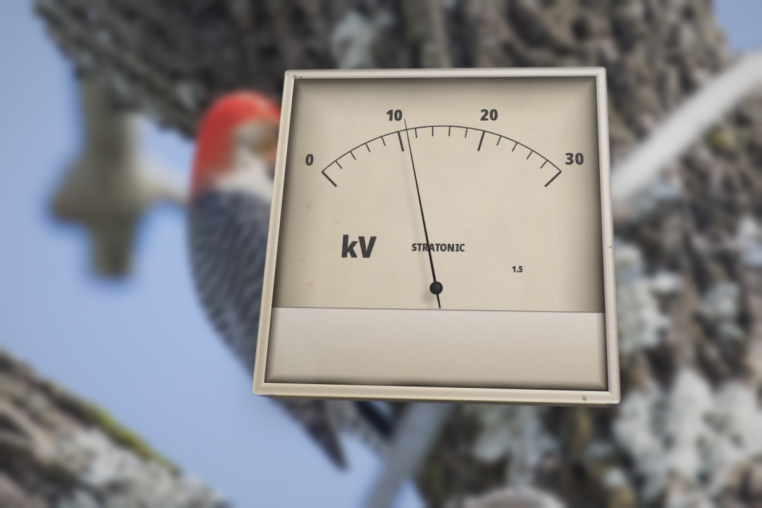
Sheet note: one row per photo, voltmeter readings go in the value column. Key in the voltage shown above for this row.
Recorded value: 11 kV
